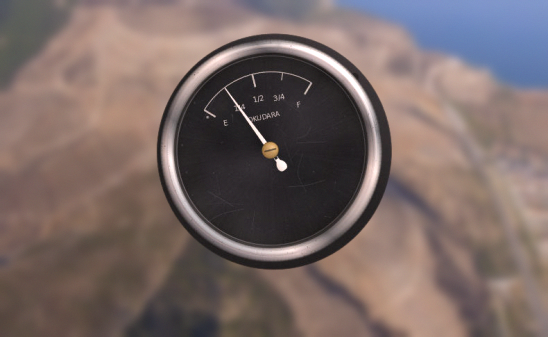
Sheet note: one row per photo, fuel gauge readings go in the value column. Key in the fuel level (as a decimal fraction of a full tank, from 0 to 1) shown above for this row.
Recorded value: 0.25
